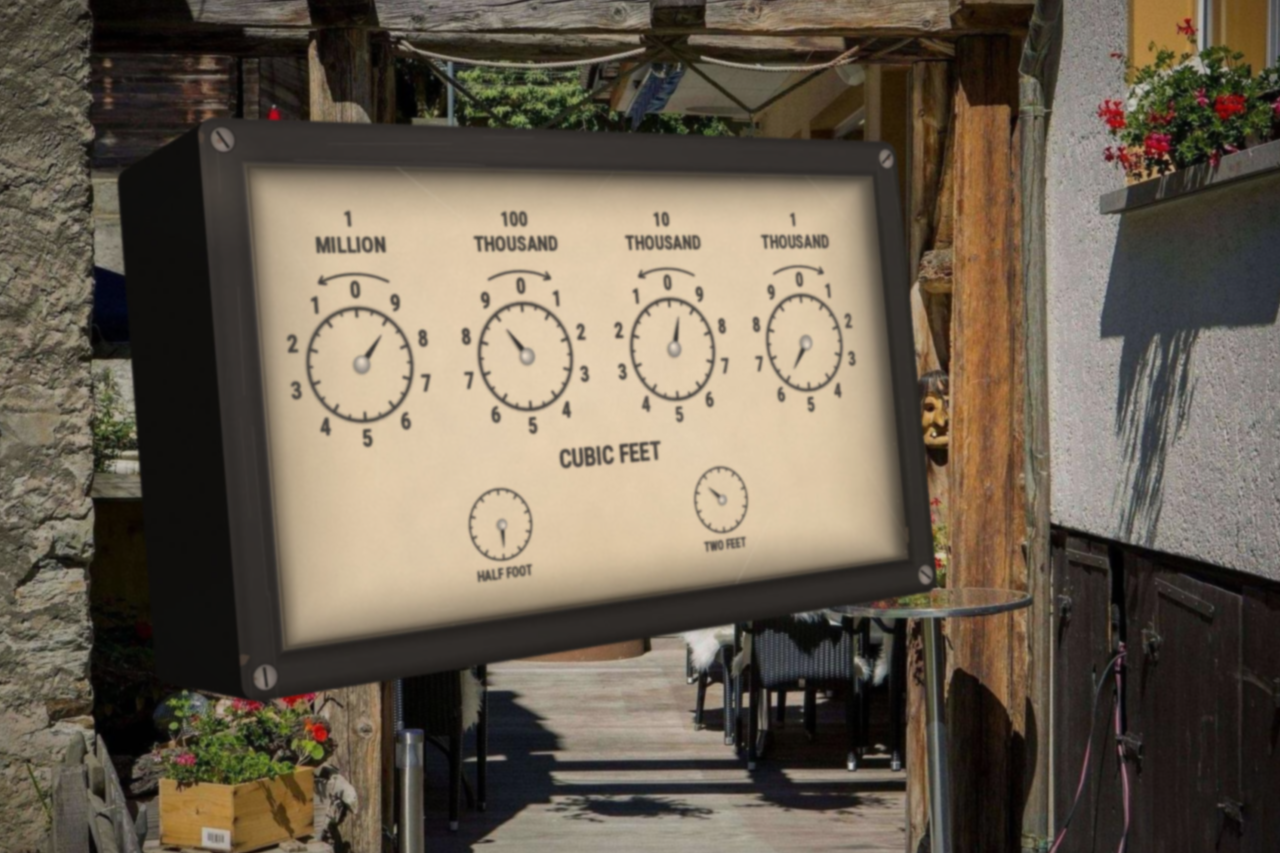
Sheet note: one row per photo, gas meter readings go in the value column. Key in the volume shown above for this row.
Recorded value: 889600 ft³
